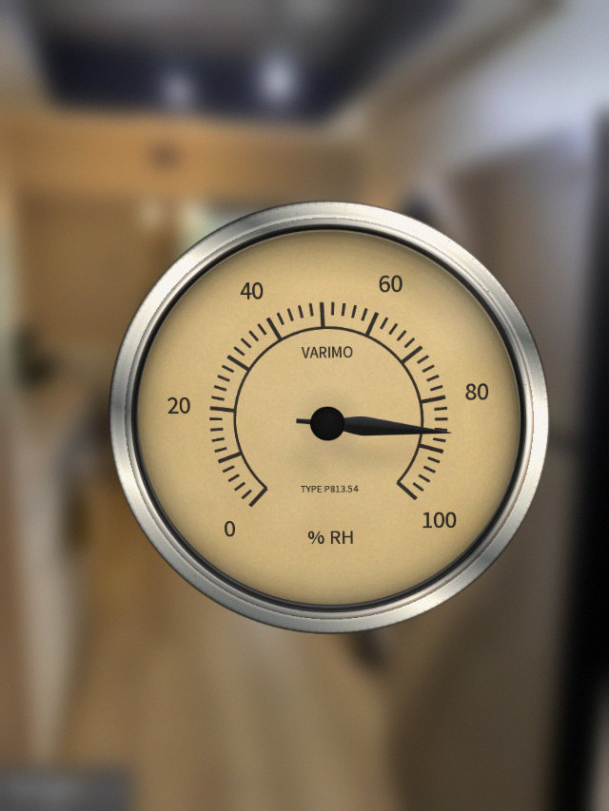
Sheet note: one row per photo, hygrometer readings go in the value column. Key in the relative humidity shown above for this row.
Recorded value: 86 %
